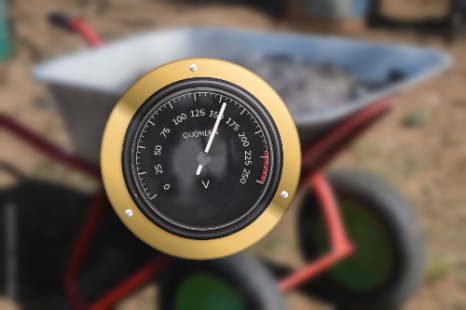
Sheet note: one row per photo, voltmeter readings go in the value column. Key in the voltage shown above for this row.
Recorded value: 155 V
